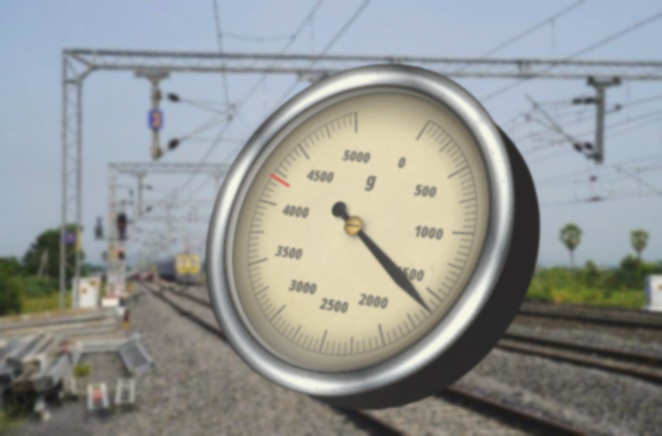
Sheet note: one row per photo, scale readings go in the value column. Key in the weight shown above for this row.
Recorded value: 1600 g
